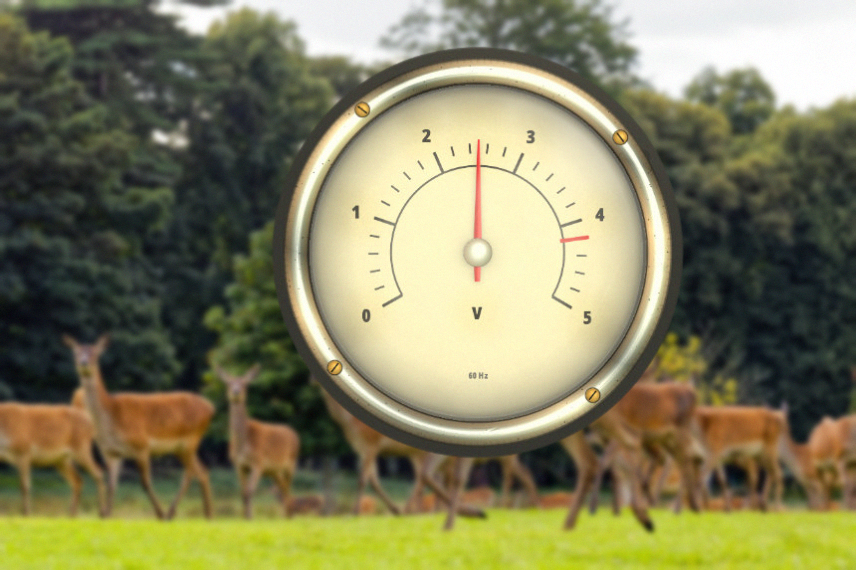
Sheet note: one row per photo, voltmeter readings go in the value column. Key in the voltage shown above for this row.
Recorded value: 2.5 V
